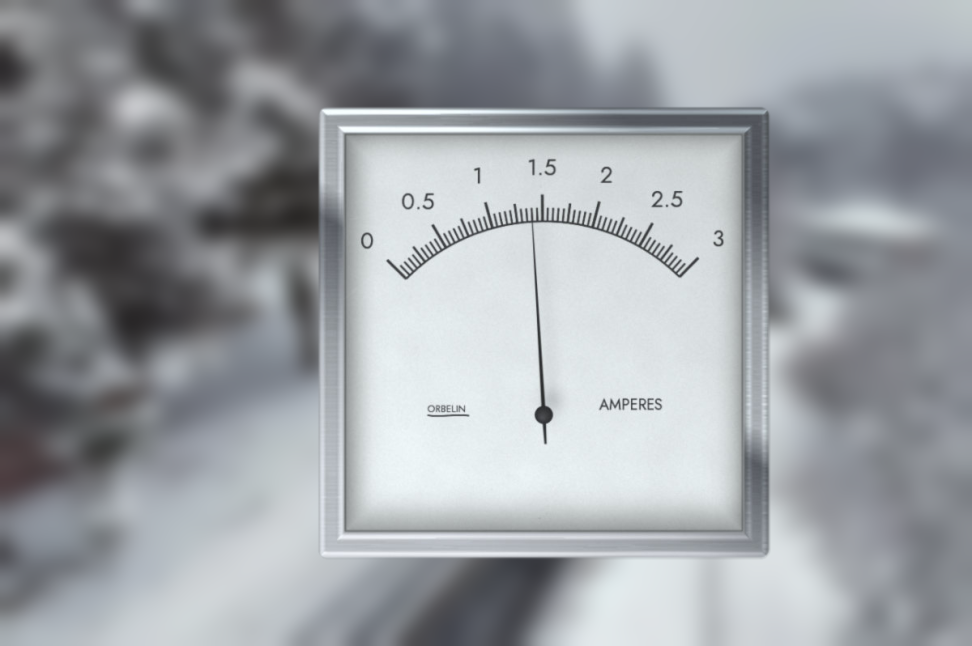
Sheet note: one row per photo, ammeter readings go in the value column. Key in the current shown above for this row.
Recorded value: 1.4 A
